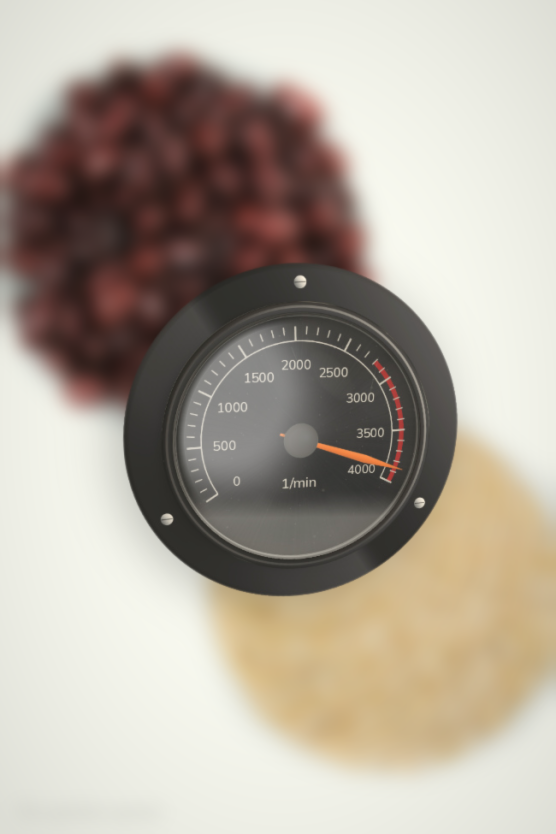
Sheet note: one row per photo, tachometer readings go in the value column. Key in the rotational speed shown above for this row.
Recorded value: 3850 rpm
